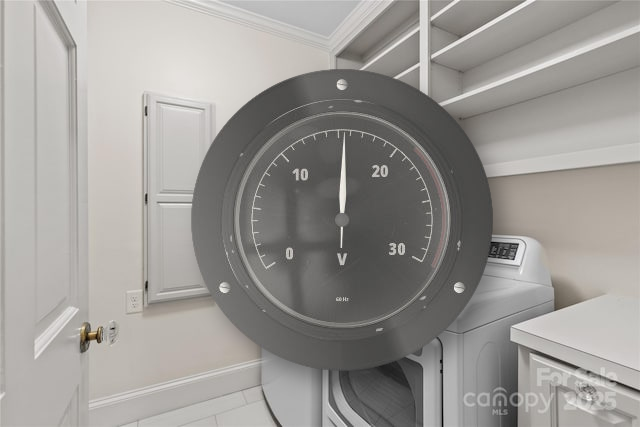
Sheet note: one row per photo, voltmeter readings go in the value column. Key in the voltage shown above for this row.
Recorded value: 15.5 V
